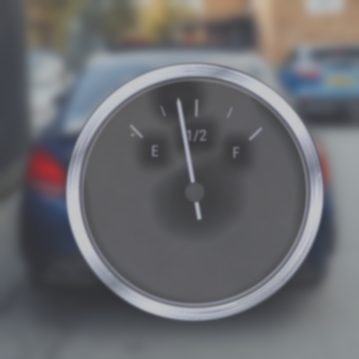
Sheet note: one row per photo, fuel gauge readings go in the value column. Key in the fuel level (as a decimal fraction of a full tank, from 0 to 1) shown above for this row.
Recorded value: 0.375
